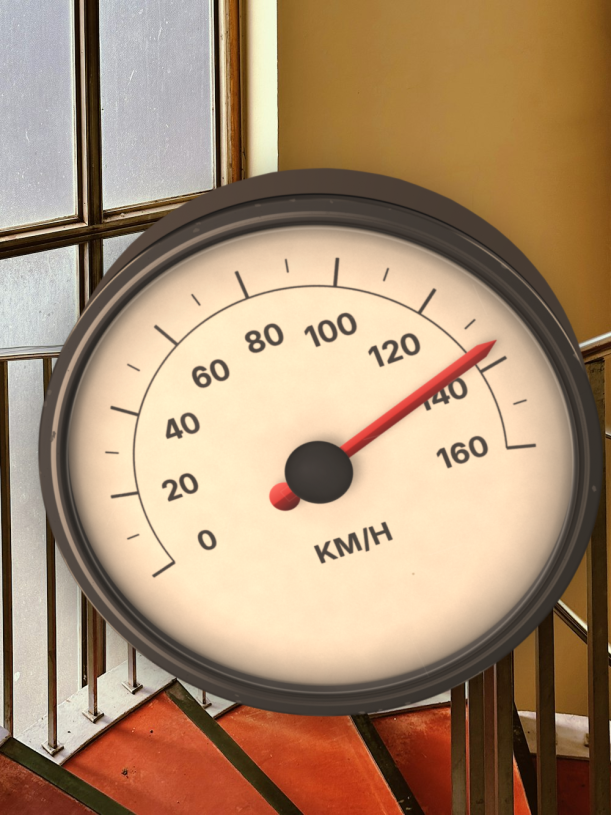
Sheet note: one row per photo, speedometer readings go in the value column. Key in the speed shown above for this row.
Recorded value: 135 km/h
